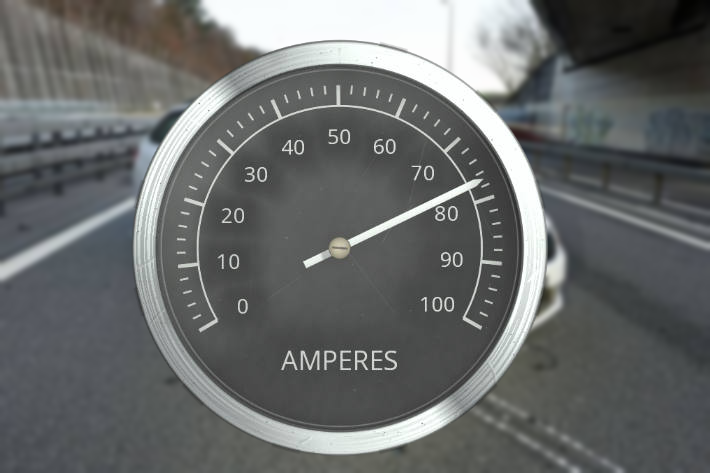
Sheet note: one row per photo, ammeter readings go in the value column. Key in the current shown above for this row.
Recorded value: 77 A
